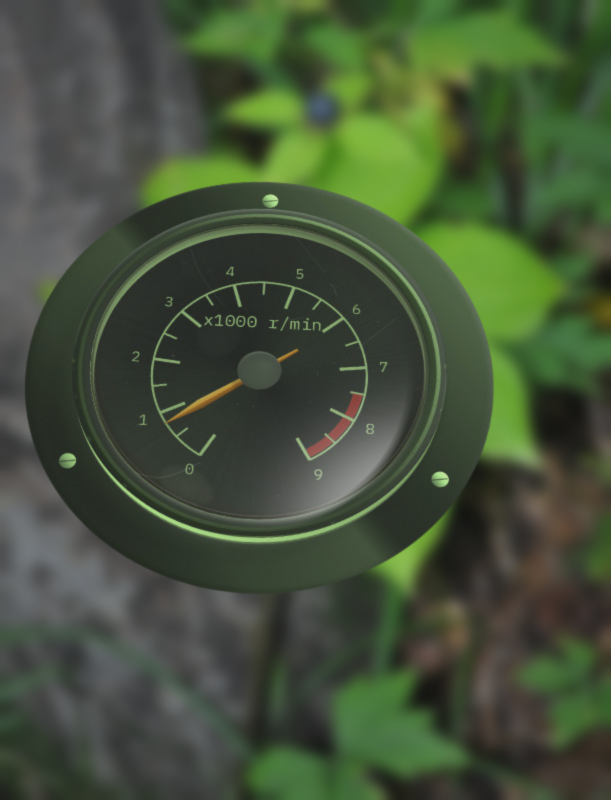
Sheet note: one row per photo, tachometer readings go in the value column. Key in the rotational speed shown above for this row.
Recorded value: 750 rpm
